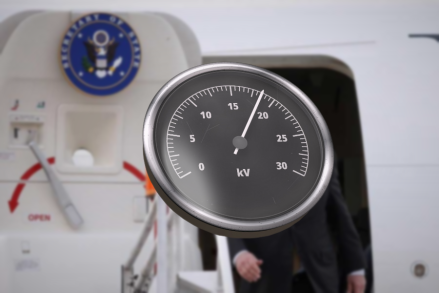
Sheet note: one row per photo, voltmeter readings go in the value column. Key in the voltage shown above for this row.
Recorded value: 18.5 kV
